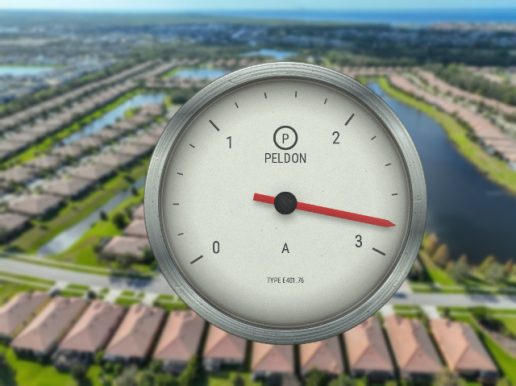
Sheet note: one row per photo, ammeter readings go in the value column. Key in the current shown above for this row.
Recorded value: 2.8 A
